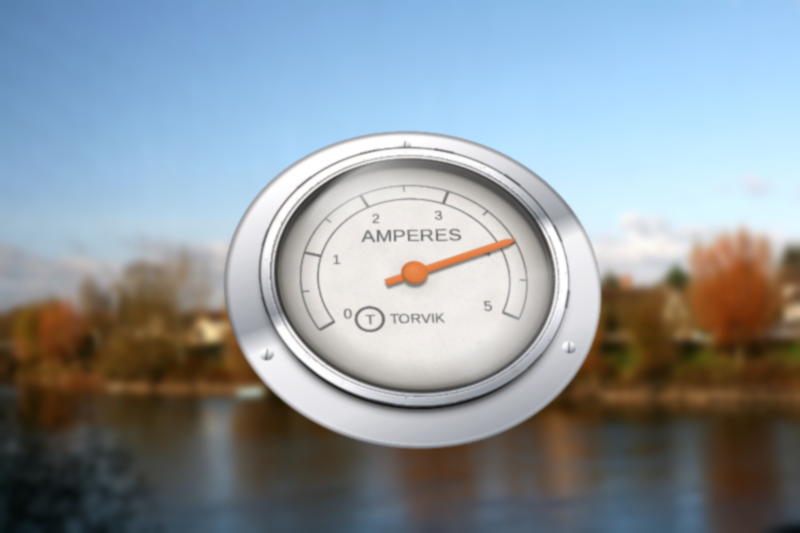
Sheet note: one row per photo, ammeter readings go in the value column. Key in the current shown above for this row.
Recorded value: 4 A
